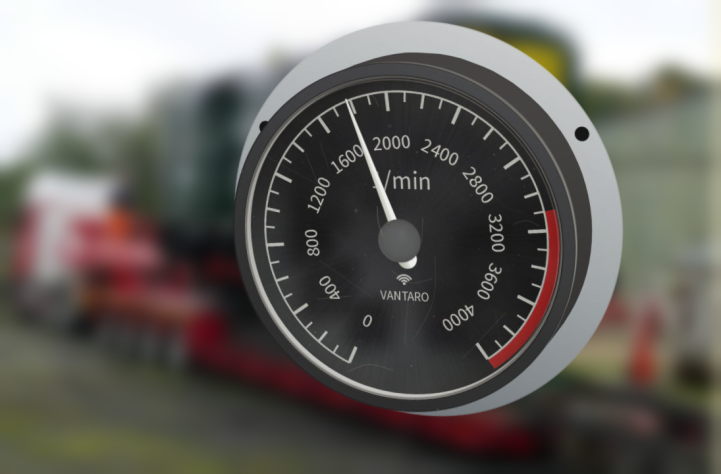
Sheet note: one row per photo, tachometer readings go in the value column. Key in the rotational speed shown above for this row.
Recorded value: 1800 rpm
